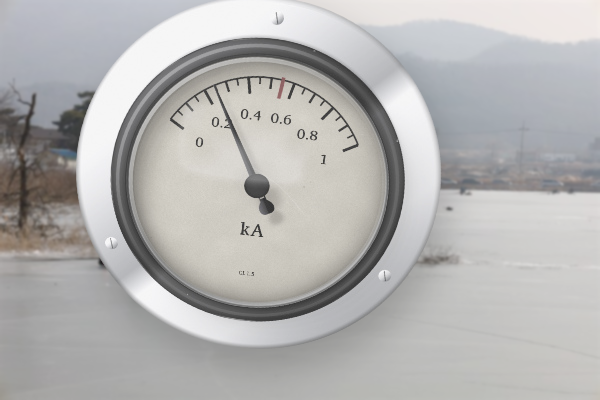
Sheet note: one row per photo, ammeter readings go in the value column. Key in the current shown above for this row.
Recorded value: 0.25 kA
